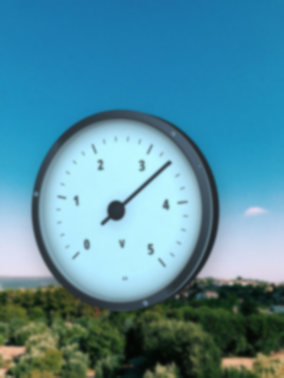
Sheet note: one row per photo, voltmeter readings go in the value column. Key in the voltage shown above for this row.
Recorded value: 3.4 V
